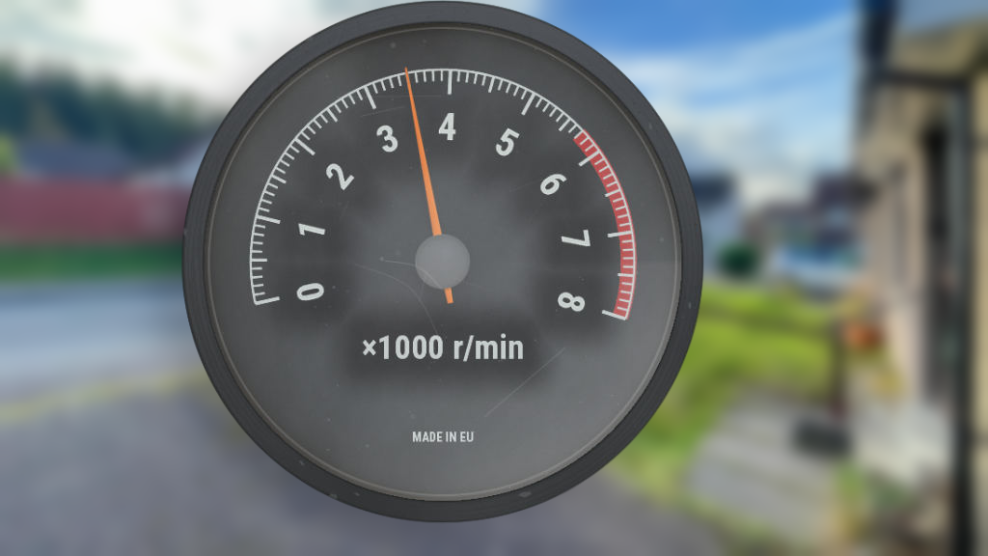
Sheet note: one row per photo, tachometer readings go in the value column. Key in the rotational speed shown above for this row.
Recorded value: 3500 rpm
